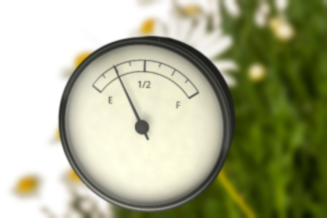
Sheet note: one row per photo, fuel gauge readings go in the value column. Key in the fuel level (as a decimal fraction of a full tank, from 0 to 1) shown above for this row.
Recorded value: 0.25
